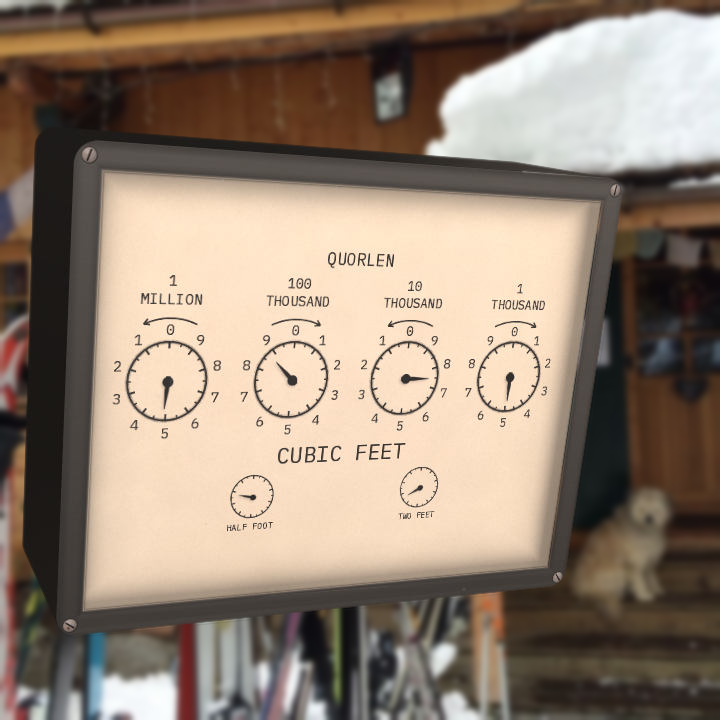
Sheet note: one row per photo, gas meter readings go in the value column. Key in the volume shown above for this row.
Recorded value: 487500 ft³
